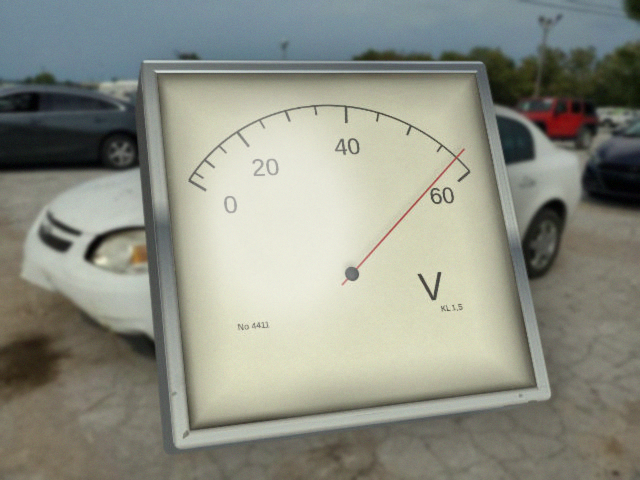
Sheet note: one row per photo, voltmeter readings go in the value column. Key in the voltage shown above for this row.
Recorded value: 57.5 V
